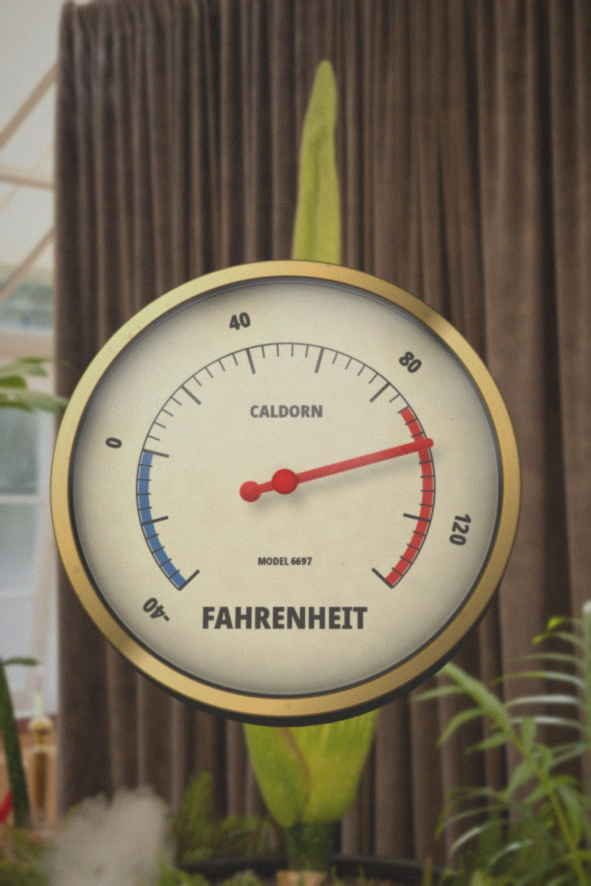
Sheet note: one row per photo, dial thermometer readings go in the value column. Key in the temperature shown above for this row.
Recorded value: 100 °F
